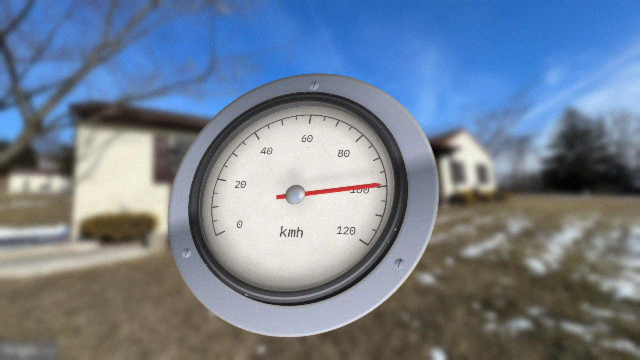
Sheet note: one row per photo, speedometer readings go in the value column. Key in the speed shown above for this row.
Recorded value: 100 km/h
